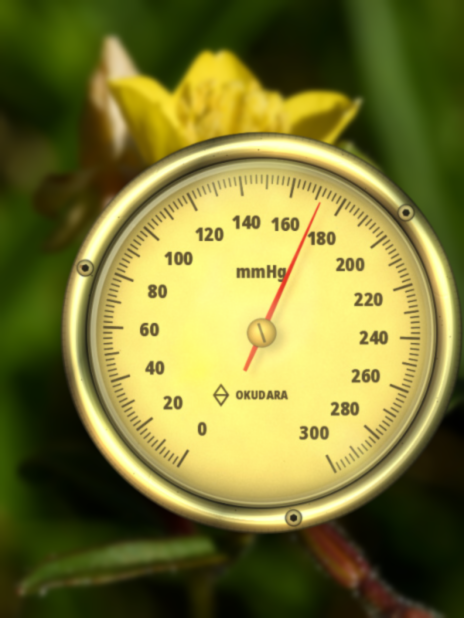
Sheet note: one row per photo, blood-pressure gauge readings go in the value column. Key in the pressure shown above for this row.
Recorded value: 172 mmHg
